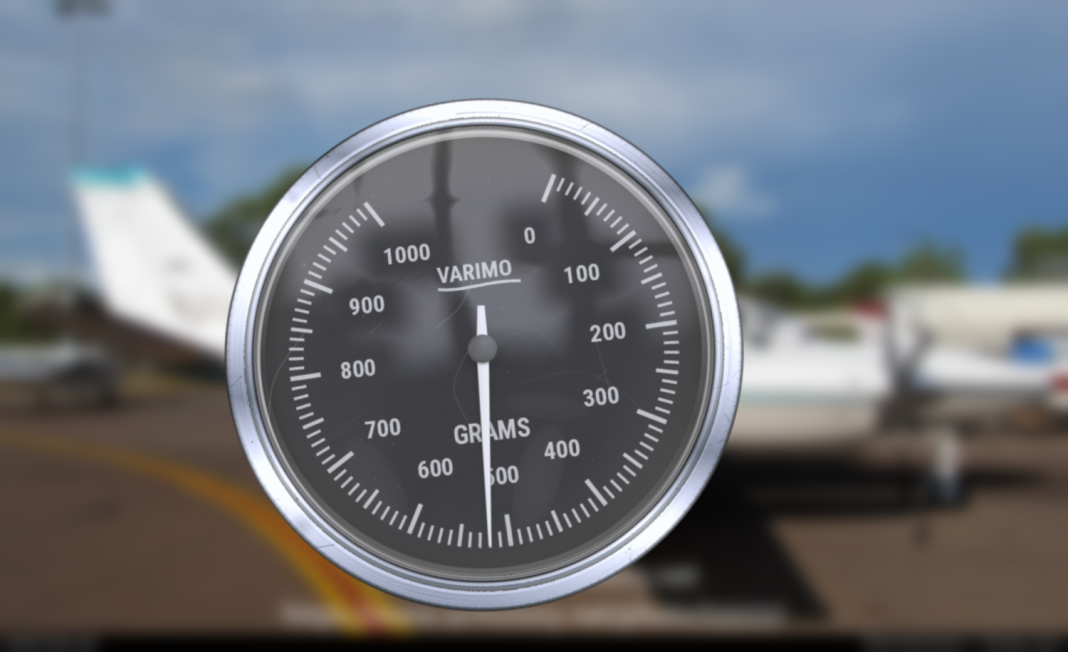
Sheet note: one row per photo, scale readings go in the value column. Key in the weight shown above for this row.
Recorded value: 520 g
